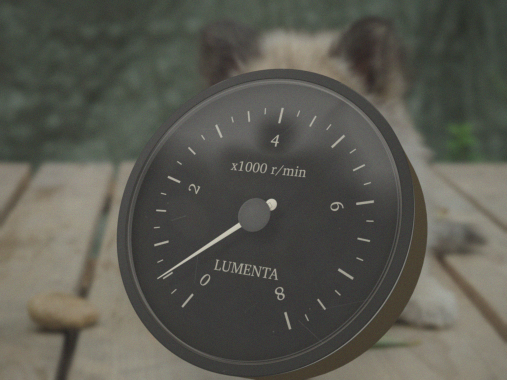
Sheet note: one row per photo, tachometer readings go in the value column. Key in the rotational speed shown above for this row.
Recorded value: 500 rpm
